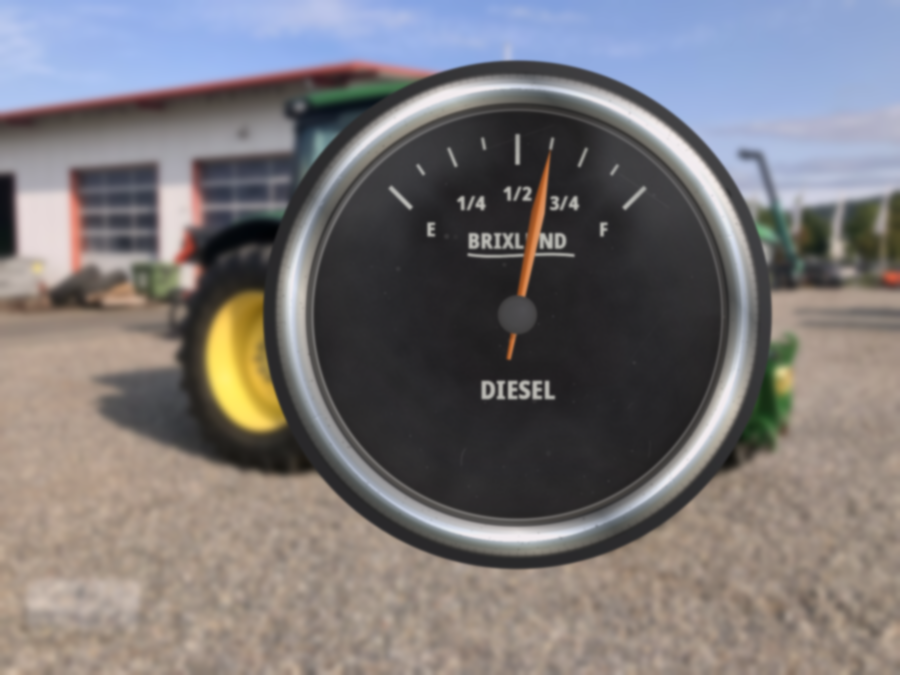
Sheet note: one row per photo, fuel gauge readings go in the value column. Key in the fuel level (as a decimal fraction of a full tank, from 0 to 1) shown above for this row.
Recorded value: 0.625
